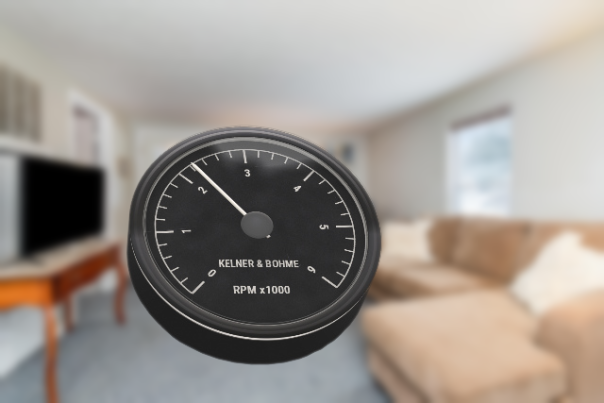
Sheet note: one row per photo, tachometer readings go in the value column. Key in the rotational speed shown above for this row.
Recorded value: 2200 rpm
